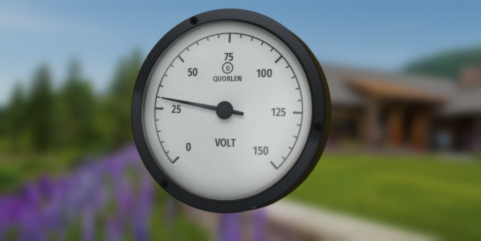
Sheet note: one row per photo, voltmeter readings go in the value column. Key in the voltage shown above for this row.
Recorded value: 30 V
